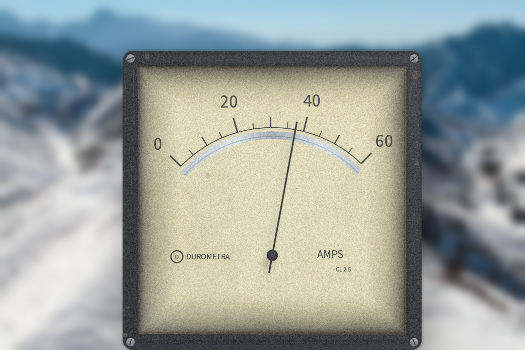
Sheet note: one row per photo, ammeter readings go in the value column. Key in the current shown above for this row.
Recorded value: 37.5 A
